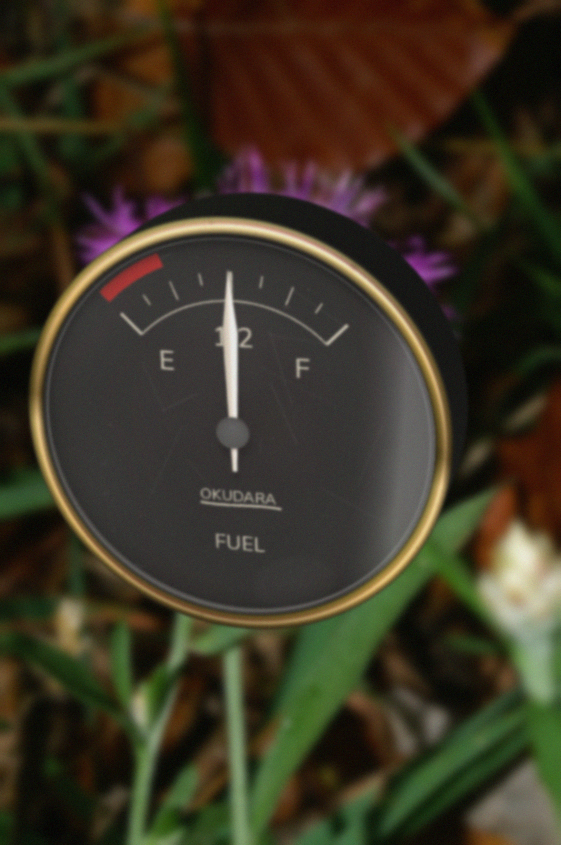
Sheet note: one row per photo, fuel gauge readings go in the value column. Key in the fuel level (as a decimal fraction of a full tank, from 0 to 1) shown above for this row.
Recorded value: 0.5
